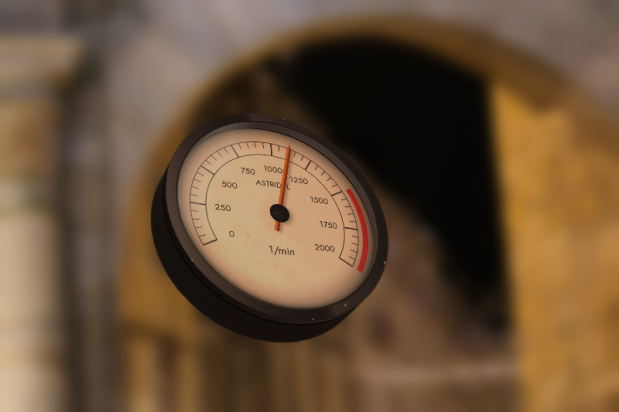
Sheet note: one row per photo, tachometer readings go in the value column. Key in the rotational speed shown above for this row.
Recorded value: 1100 rpm
